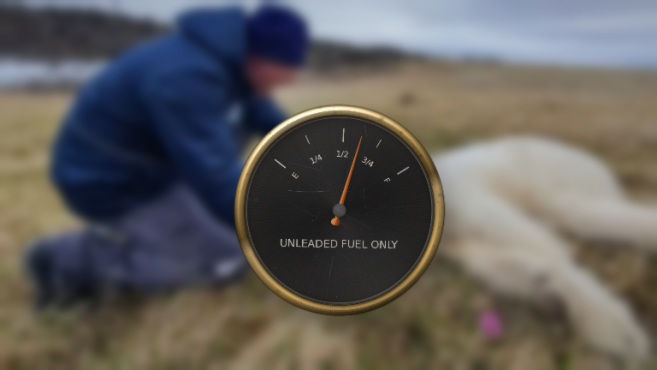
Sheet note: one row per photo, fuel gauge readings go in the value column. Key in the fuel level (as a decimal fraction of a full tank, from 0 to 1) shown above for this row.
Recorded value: 0.625
